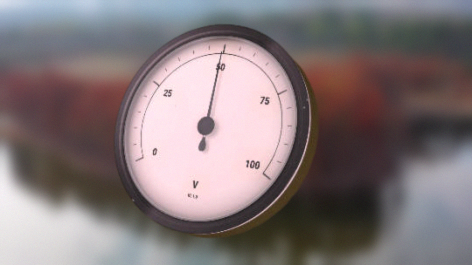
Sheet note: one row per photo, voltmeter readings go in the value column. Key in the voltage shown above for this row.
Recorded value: 50 V
